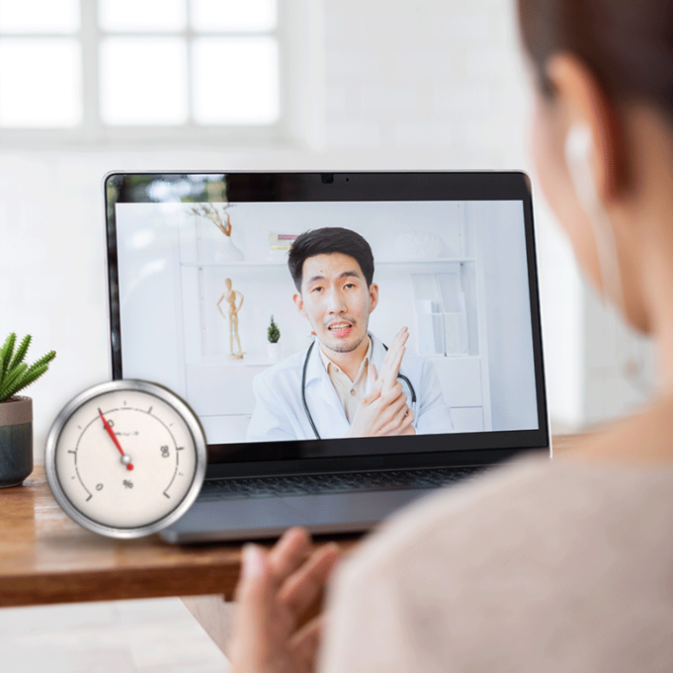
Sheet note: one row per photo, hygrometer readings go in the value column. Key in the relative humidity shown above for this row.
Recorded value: 40 %
